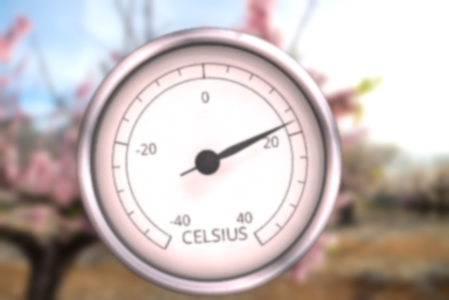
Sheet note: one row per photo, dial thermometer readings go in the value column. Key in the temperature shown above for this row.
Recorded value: 18 °C
